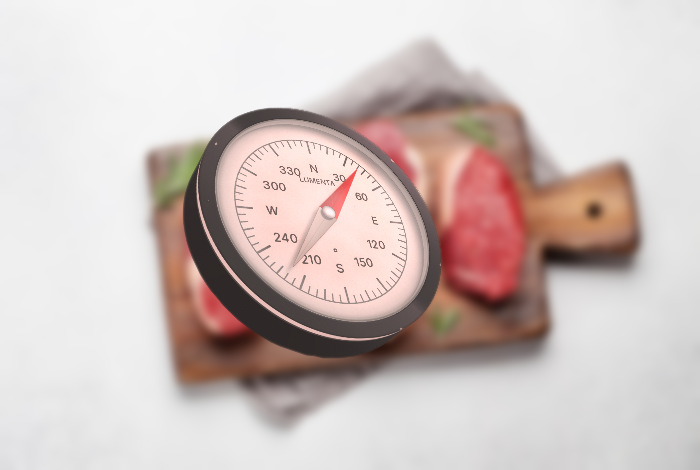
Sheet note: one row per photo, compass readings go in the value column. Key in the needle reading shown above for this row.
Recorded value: 40 °
